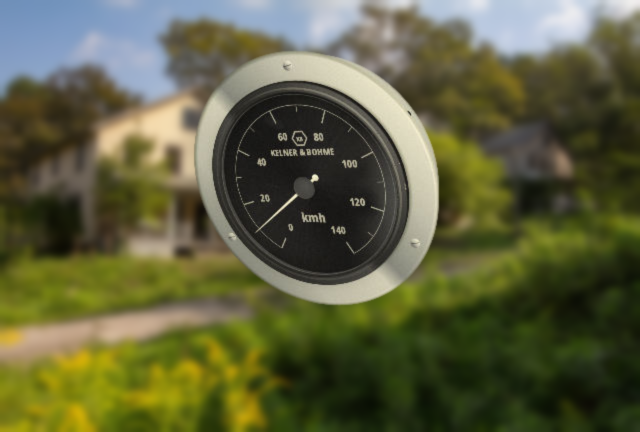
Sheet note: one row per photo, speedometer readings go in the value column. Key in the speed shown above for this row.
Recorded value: 10 km/h
